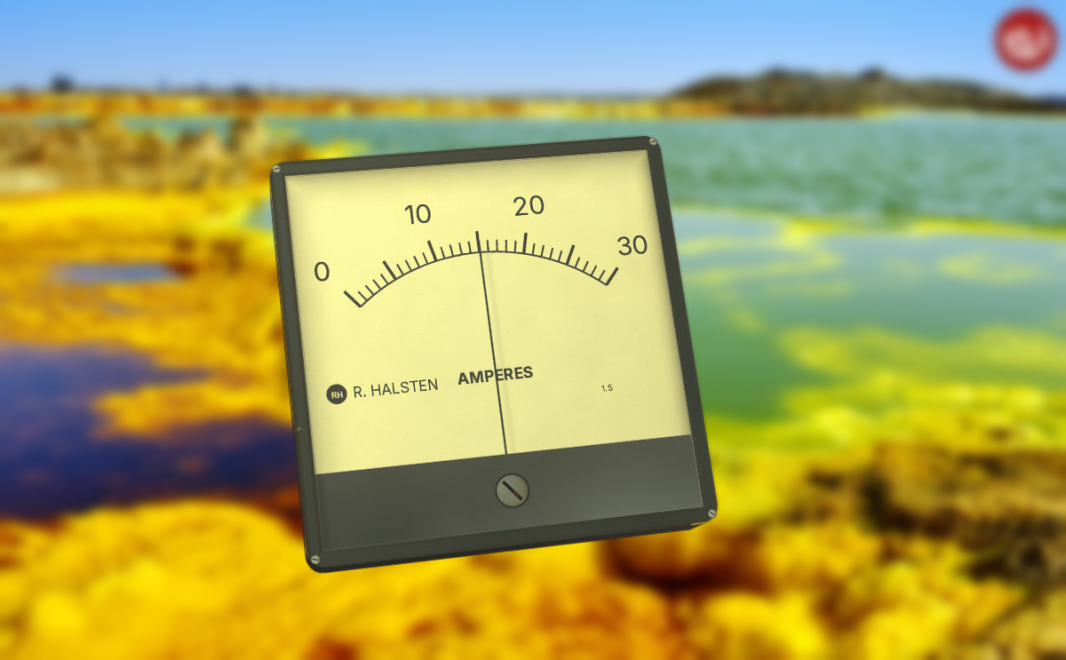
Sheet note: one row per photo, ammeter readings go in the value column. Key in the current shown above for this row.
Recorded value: 15 A
